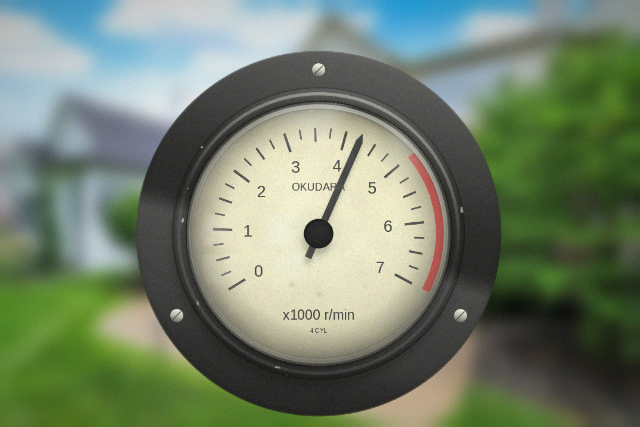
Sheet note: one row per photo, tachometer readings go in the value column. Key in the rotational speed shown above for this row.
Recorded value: 4250 rpm
